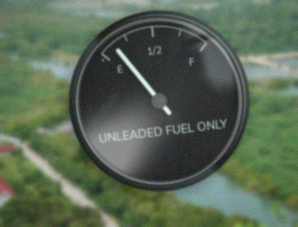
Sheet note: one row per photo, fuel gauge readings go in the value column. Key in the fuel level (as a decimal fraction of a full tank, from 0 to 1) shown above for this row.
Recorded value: 0.125
